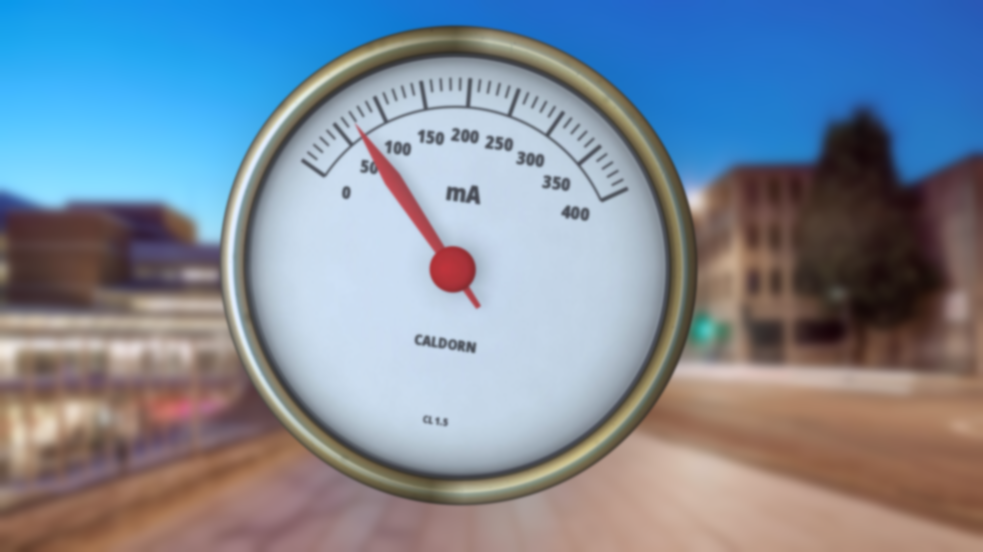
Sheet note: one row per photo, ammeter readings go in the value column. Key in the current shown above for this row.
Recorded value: 70 mA
